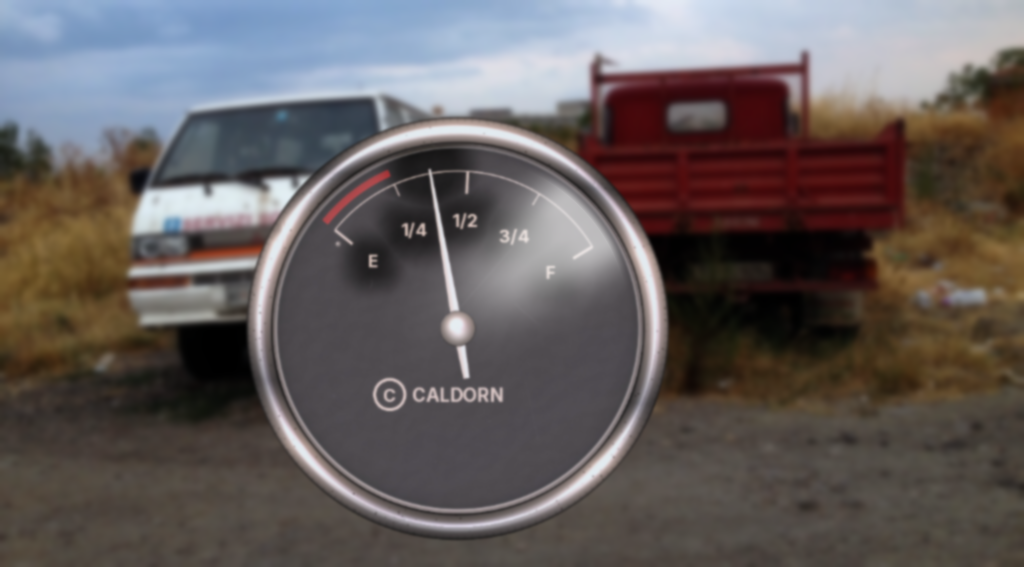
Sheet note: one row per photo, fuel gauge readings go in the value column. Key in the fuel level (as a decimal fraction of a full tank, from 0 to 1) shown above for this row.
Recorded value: 0.375
